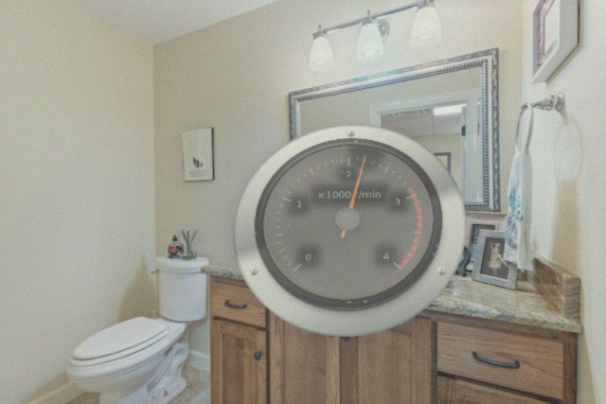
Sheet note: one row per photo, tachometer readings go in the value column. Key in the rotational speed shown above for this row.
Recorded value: 2200 rpm
